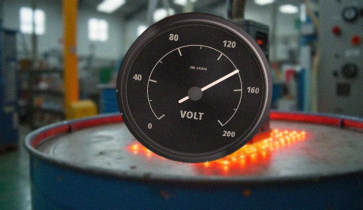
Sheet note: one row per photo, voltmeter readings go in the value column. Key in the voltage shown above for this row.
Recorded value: 140 V
